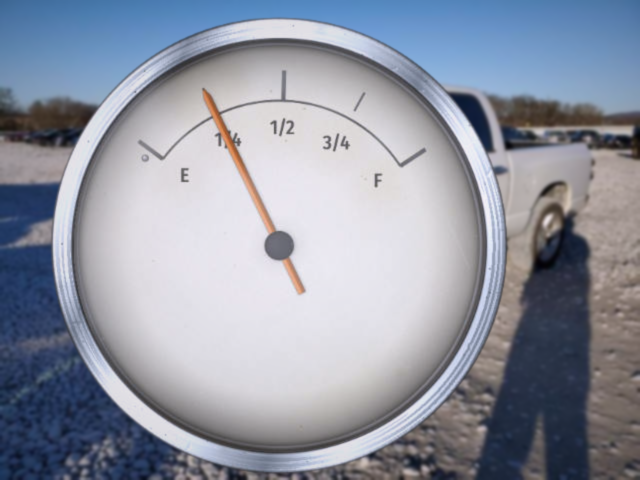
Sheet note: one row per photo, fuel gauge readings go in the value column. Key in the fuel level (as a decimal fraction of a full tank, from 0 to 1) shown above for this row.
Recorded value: 0.25
